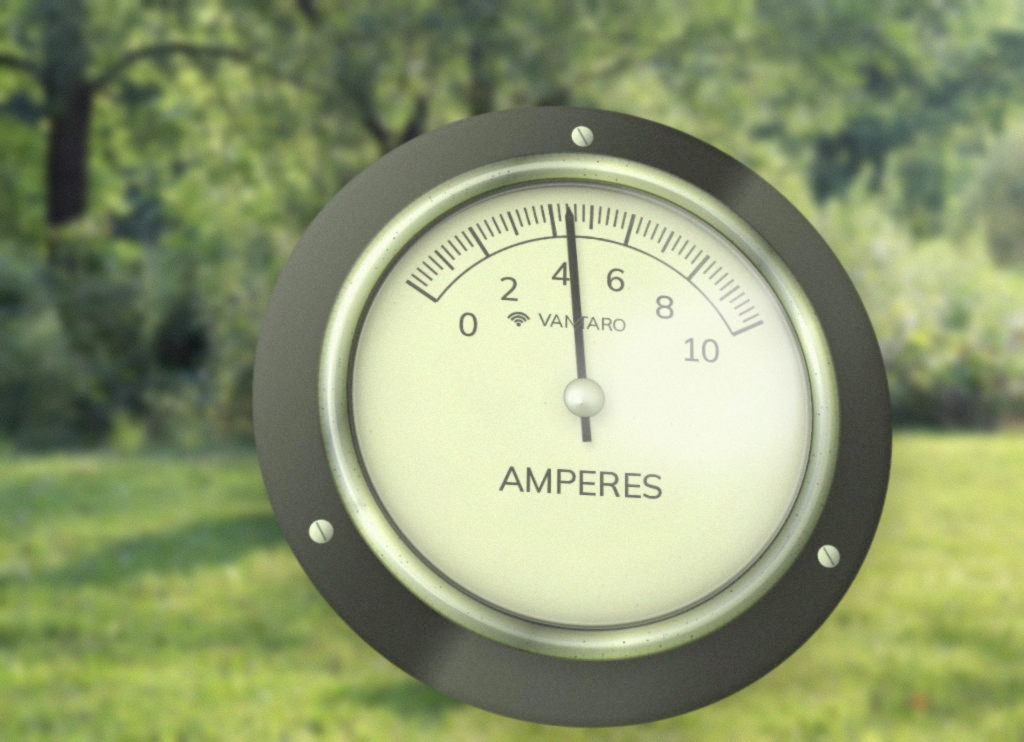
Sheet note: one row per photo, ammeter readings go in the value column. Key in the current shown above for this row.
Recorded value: 4.4 A
